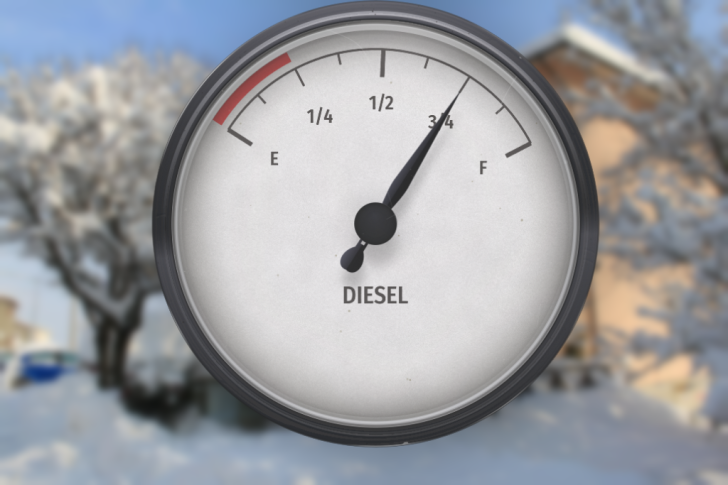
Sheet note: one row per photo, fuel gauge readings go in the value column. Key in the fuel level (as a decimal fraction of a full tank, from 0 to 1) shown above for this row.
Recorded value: 0.75
